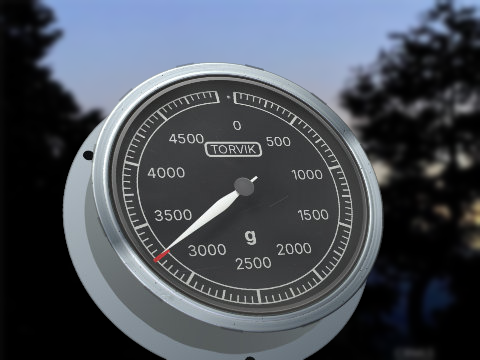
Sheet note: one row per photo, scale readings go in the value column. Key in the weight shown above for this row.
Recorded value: 3250 g
